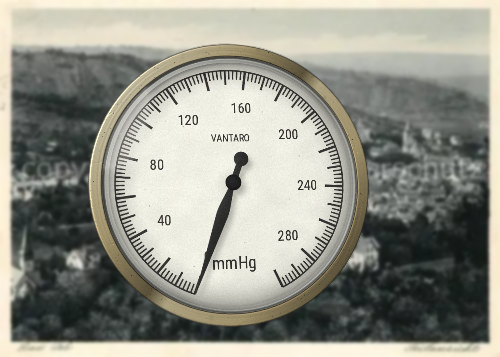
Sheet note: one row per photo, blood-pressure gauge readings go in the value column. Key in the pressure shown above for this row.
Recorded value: 0 mmHg
